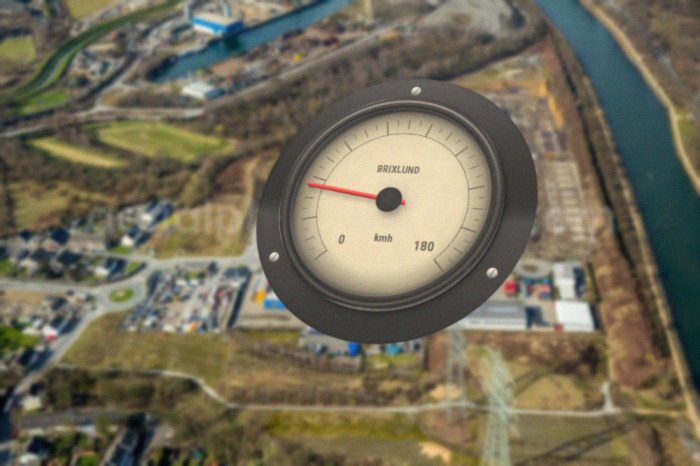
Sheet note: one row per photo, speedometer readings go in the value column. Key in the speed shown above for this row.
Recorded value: 35 km/h
